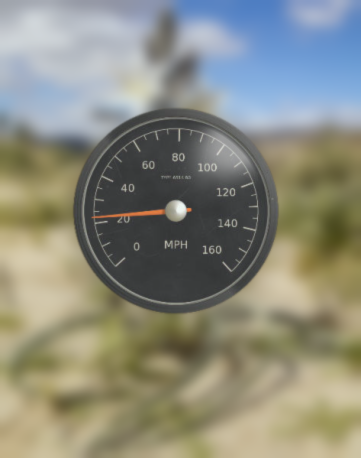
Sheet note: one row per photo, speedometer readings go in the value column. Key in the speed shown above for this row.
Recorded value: 22.5 mph
